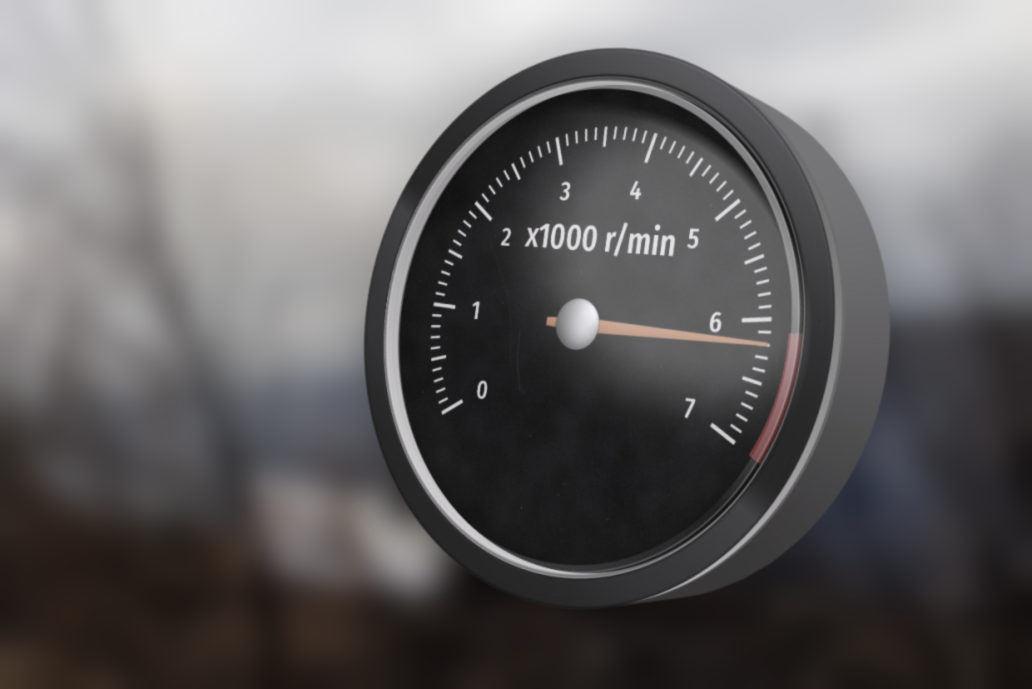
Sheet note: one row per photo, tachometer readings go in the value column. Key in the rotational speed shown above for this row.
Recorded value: 6200 rpm
